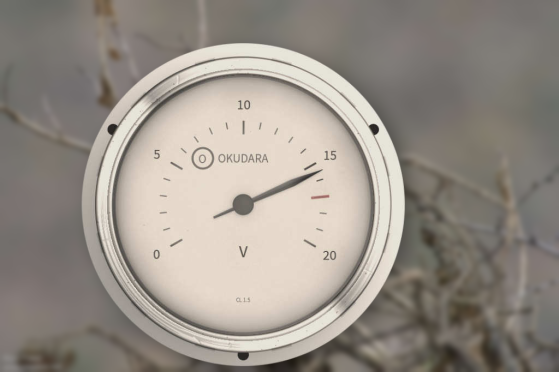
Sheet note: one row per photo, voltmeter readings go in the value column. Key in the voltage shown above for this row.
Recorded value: 15.5 V
